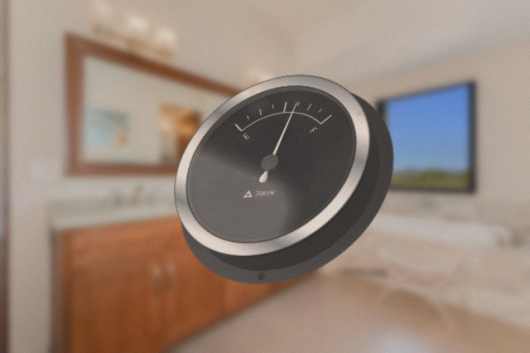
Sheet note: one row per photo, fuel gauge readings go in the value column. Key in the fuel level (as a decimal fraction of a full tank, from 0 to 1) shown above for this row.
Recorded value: 0.625
